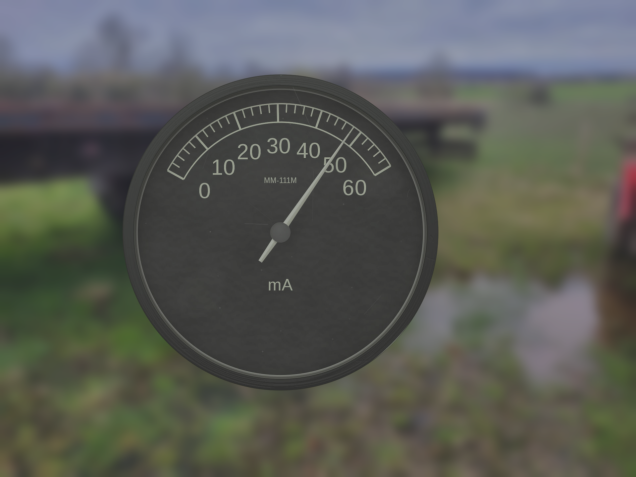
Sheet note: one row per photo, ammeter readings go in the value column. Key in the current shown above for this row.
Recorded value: 48 mA
